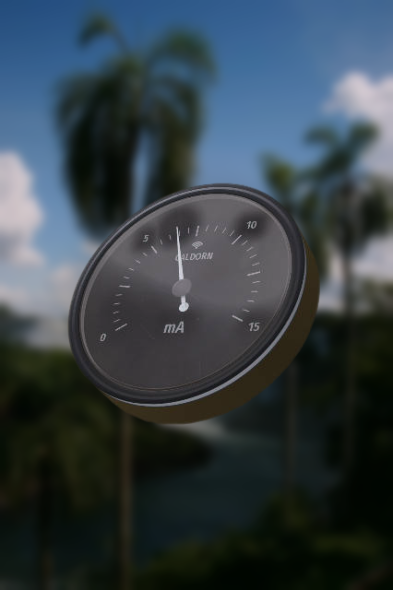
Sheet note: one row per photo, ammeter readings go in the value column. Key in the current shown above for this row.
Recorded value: 6.5 mA
